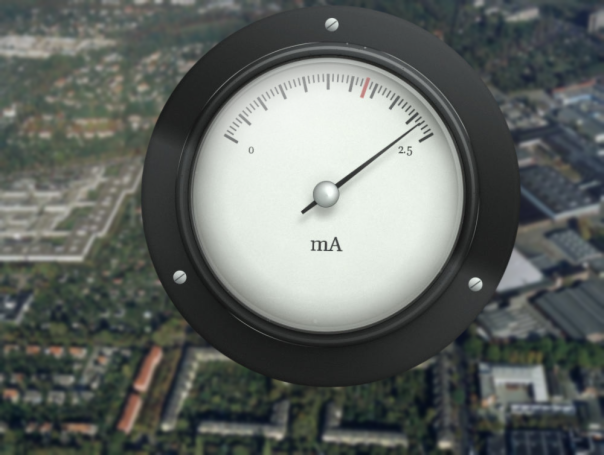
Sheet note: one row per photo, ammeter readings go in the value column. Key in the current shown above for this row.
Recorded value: 2.35 mA
